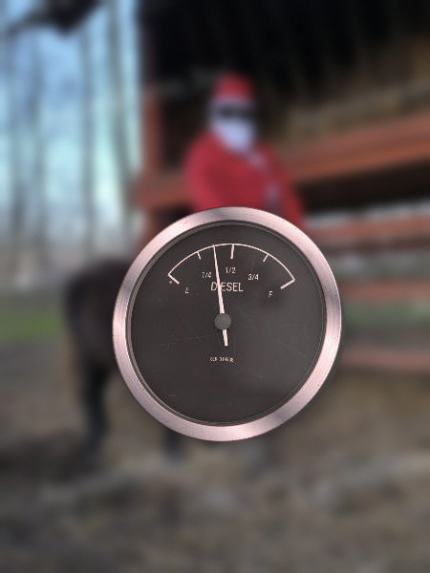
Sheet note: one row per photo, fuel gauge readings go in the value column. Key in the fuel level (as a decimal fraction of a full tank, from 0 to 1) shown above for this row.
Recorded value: 0.375
